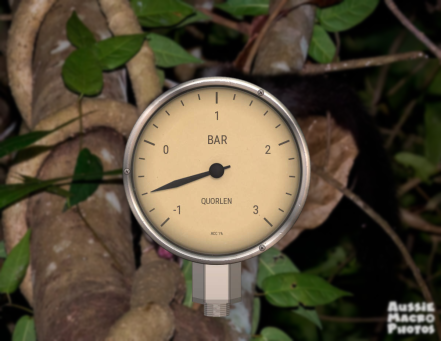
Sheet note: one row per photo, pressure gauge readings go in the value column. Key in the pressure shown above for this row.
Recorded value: -0.6 bar
